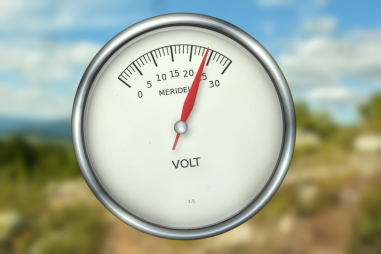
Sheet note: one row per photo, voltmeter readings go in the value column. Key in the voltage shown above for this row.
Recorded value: 24 V
